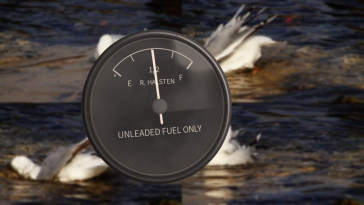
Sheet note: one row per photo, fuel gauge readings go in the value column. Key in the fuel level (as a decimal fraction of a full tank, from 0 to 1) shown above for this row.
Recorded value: 0.5
